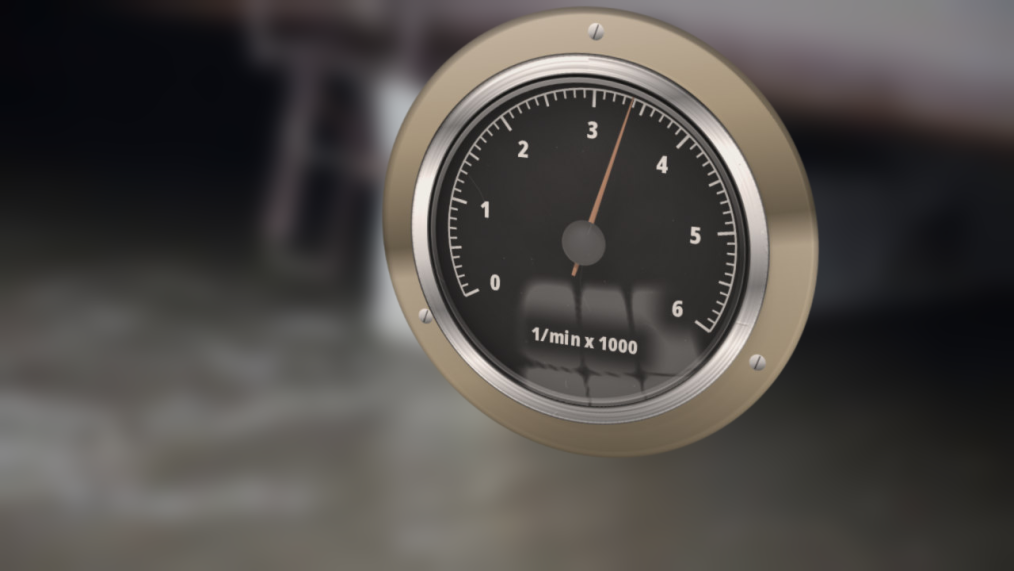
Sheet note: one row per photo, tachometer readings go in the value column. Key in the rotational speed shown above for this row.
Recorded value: 3400 rpm
